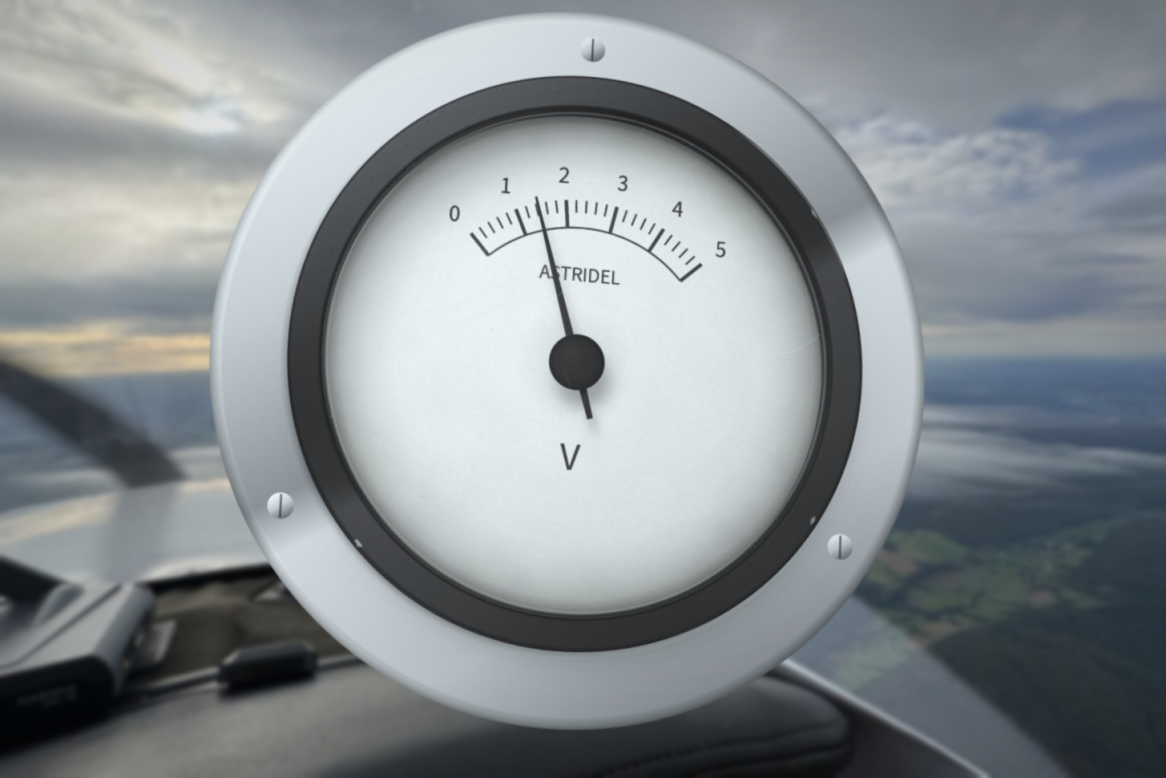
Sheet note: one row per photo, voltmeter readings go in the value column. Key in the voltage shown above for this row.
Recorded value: 1.4 V
